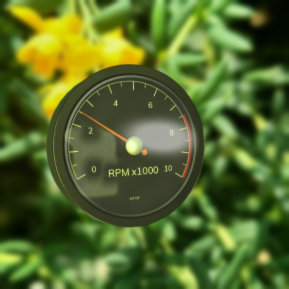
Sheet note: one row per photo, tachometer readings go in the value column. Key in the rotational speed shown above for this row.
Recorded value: 2500 rpm
